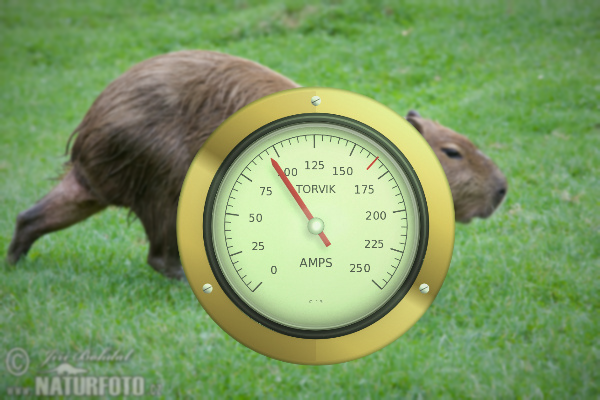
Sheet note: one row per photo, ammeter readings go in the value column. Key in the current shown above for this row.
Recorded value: 95 A
